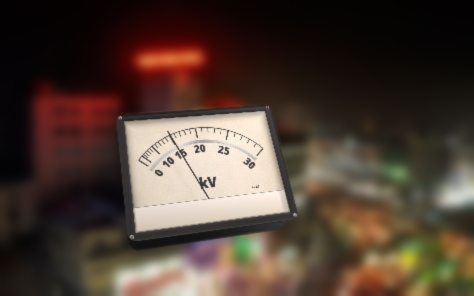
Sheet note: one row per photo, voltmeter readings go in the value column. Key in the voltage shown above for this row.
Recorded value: 15 kV
